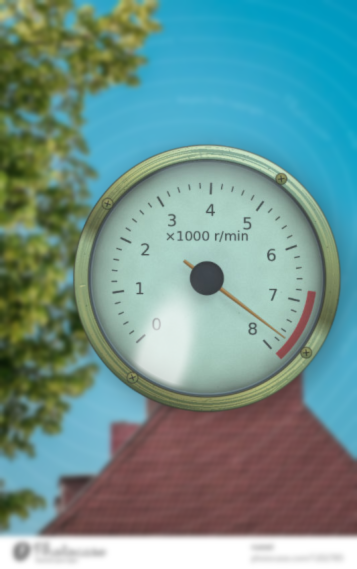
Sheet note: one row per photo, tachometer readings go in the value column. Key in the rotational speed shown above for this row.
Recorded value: 7700 rpm
